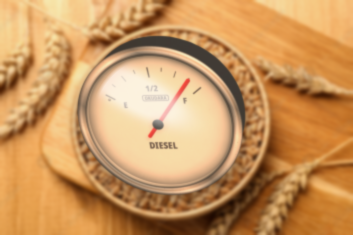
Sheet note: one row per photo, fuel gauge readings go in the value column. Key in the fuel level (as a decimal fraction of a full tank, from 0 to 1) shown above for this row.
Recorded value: 0.875
